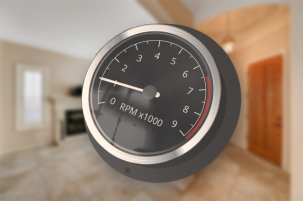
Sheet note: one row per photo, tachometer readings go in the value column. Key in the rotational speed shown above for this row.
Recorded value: 1000 rpm
